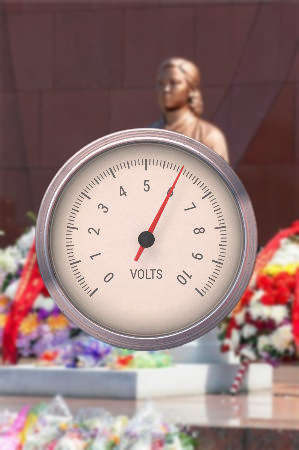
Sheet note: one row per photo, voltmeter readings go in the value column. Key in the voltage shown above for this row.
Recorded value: 6 V
